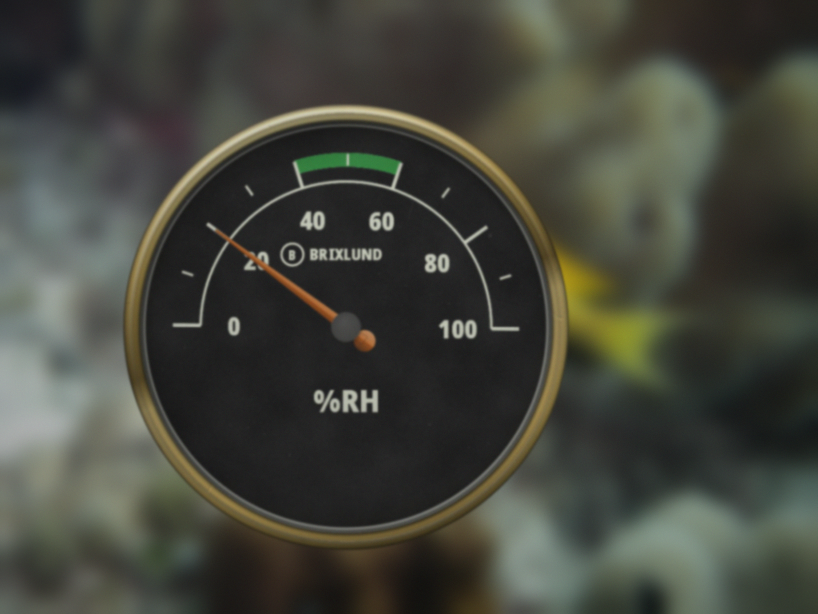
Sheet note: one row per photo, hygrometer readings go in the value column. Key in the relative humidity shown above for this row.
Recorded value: 20 %
